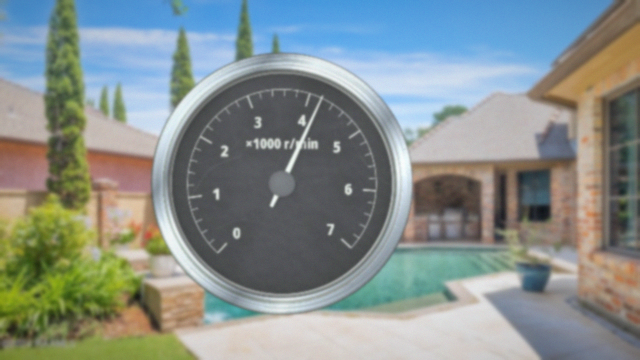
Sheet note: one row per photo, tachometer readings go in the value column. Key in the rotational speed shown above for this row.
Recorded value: 4200 rpm
